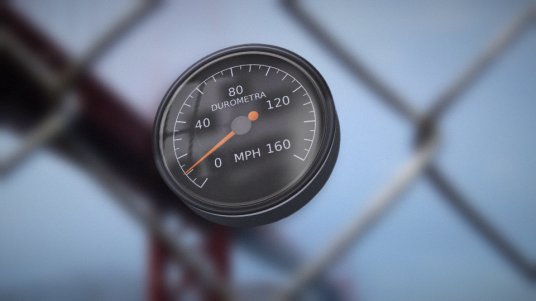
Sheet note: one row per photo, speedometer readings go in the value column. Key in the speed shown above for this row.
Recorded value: 10 mph
